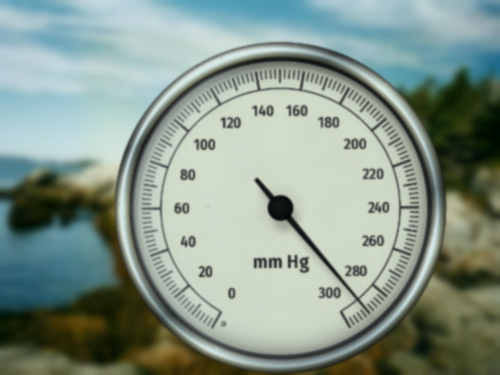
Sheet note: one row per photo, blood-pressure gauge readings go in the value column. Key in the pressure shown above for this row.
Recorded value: 290 mmHg
